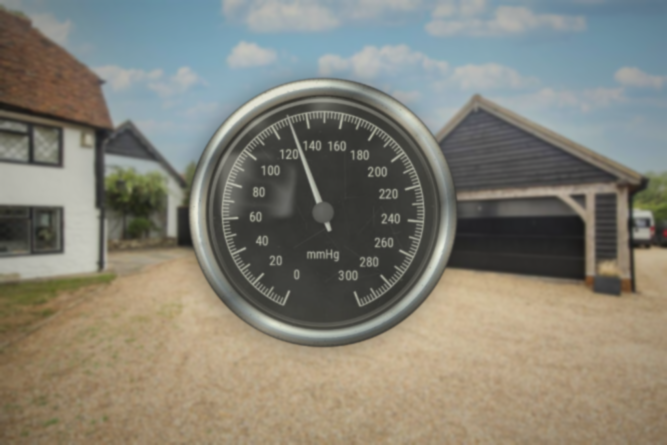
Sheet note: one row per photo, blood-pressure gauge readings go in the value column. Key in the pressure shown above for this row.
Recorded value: 130 mmHg
